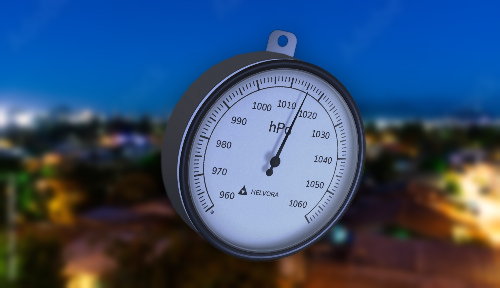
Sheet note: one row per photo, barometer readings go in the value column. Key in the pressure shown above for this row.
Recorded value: 1015 hPa
